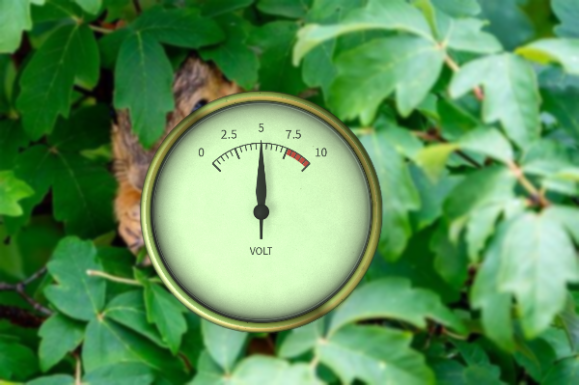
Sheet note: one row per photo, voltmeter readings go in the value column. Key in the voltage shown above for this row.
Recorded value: 5 V
